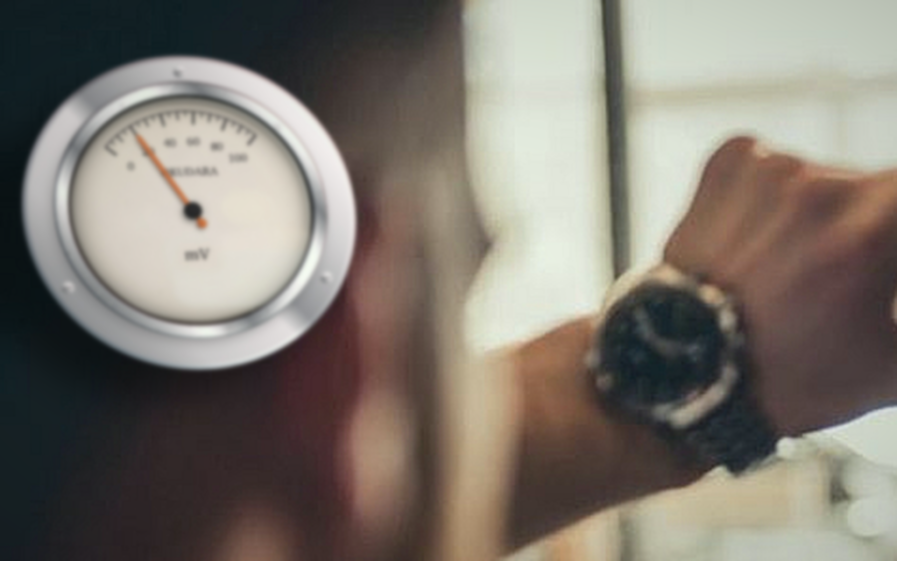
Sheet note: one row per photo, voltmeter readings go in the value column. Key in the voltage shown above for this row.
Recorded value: 20 mV
